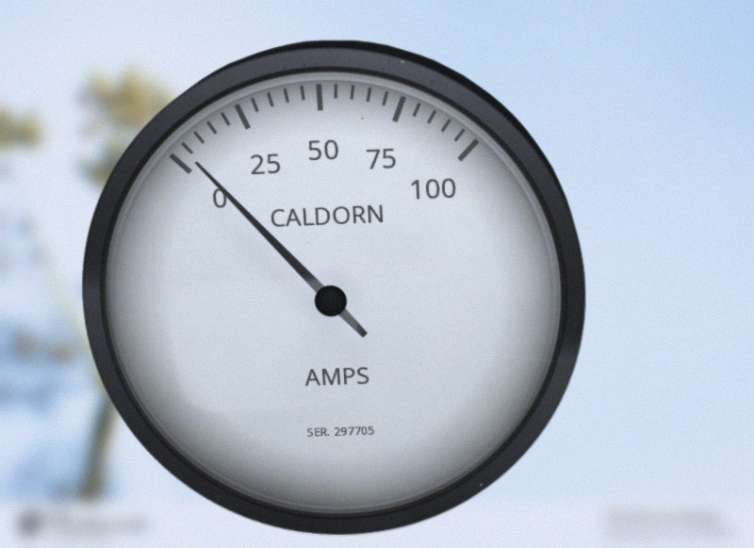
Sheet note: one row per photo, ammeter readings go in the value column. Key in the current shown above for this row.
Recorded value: 5 A
